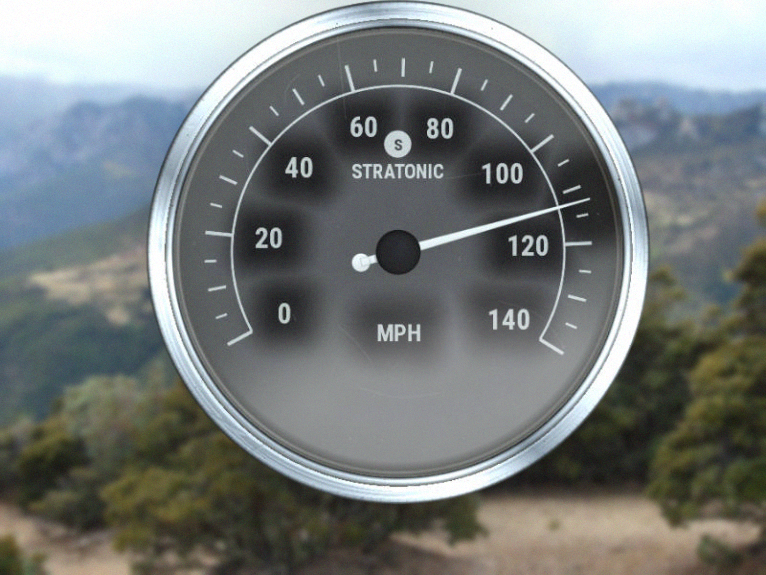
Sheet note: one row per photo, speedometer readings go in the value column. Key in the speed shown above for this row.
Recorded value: 112.5 mph
